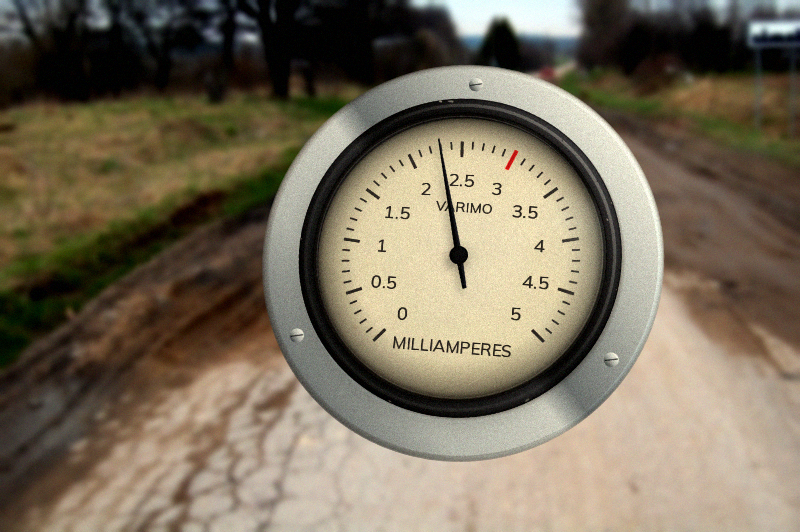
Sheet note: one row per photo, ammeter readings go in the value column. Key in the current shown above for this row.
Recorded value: 2.3 mA
